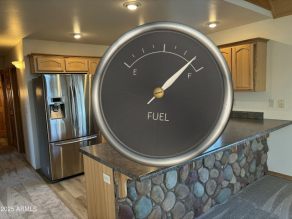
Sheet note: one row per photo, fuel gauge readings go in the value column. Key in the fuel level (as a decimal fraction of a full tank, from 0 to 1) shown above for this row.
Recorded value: 0.875
